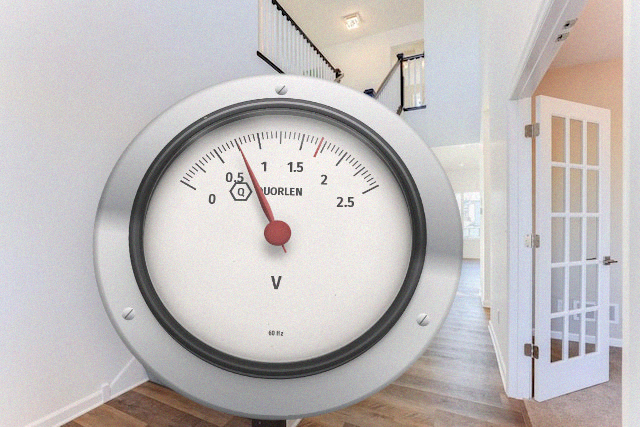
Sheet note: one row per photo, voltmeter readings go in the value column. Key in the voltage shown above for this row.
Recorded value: 0.75 V
